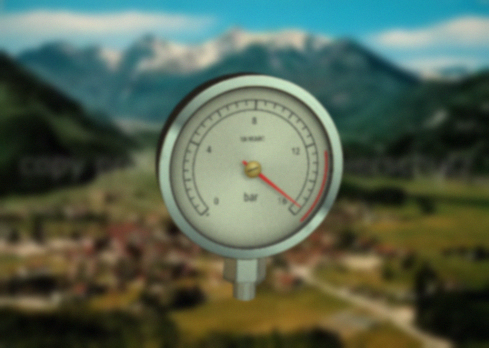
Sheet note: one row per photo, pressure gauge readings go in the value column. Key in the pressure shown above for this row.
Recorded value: 15.5 bar
